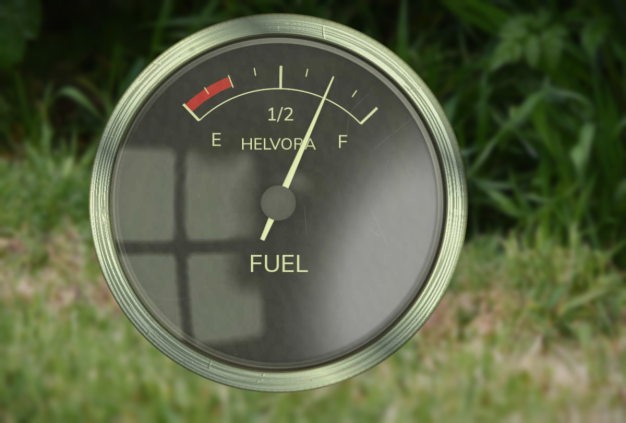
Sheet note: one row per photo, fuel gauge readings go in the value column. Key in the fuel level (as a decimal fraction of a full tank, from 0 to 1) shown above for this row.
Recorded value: 0.75
